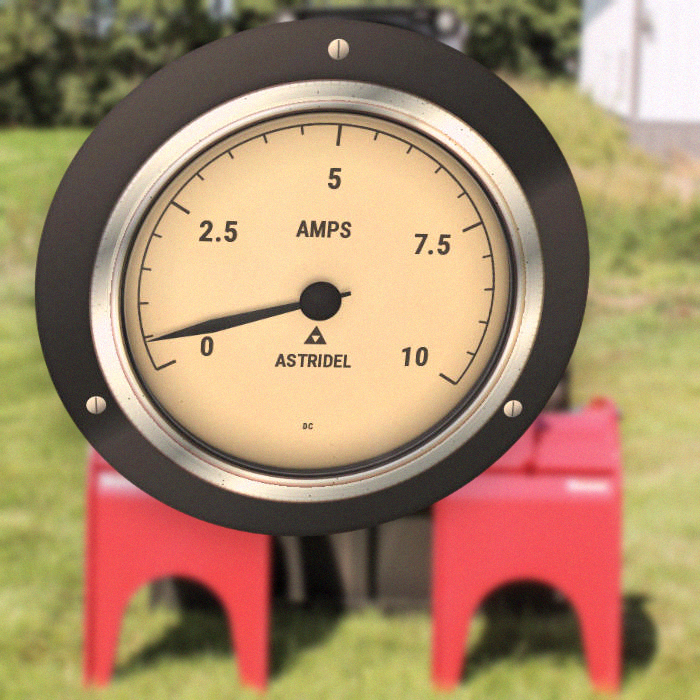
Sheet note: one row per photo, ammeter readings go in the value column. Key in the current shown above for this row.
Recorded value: 0.5 A
